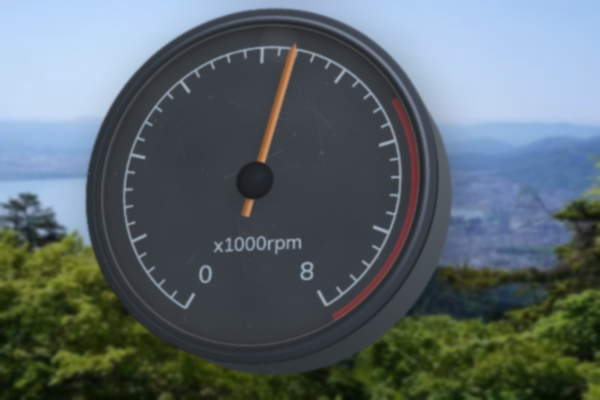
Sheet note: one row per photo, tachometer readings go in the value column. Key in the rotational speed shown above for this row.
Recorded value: 4400 rpm
